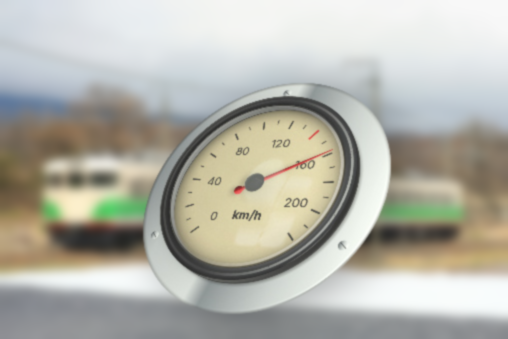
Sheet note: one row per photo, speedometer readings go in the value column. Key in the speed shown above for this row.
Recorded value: 160 km/h
